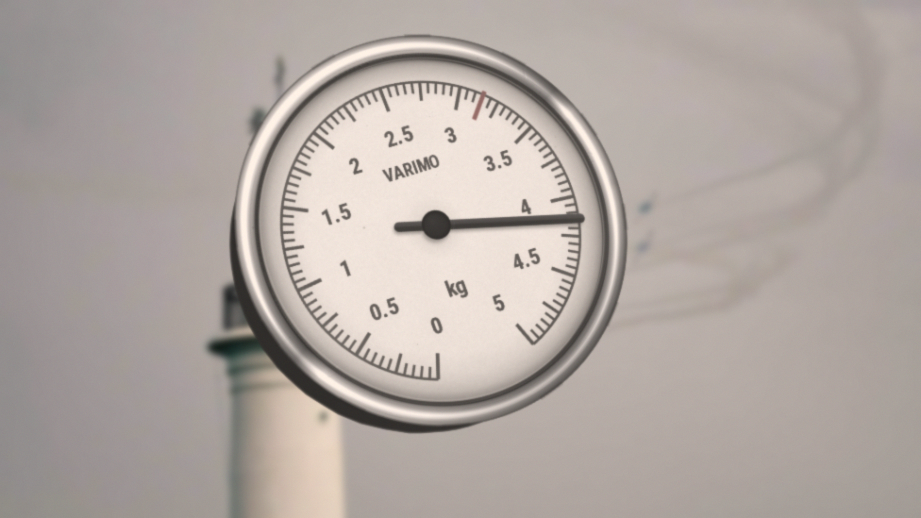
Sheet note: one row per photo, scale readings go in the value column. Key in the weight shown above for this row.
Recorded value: 4.15 kg
